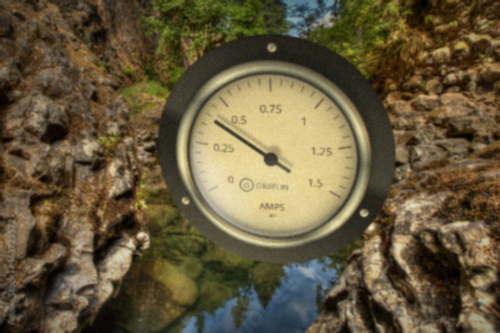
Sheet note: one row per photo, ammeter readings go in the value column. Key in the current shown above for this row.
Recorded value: 0.4 A
